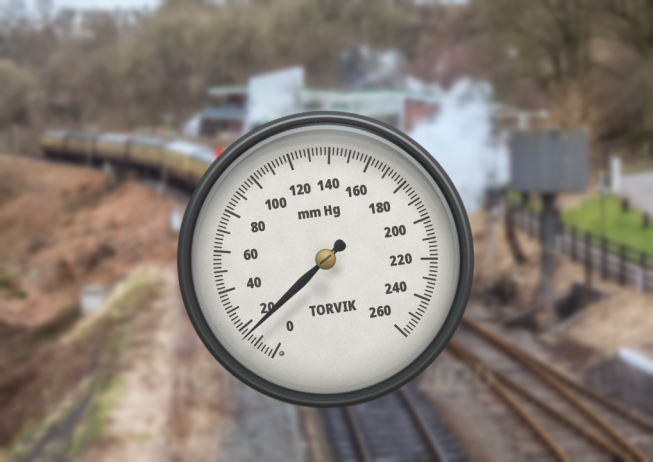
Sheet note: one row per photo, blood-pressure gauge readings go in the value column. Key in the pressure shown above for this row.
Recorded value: 16 mmHg
